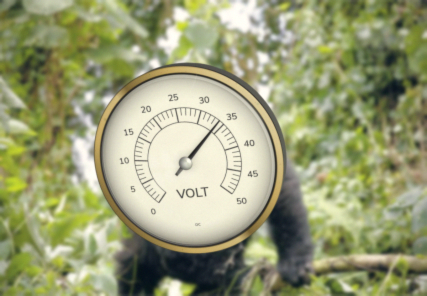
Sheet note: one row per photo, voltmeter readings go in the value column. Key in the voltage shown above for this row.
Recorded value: 34 V
